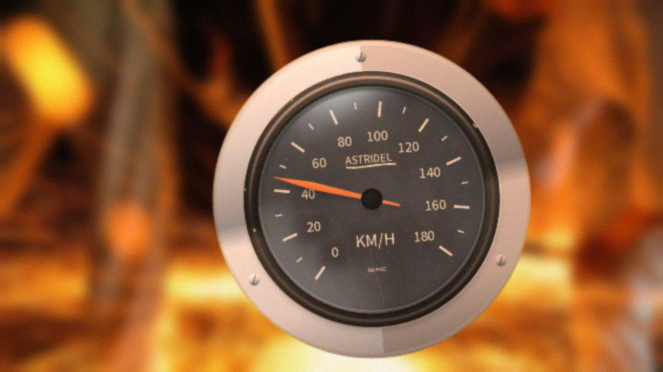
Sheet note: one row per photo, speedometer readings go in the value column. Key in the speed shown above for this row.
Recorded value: 45 km/h
